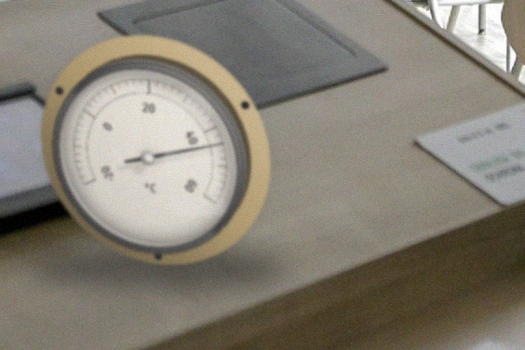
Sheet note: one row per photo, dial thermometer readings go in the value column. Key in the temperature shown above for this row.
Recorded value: 44 °C
